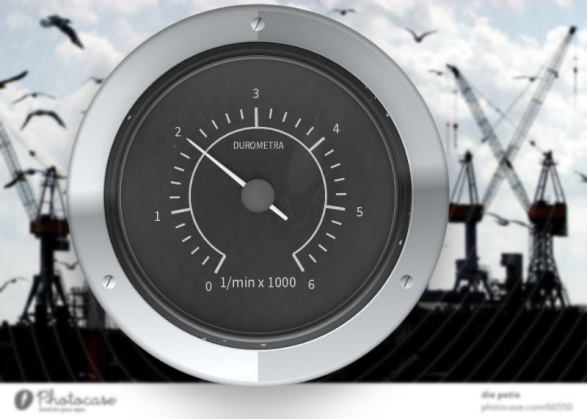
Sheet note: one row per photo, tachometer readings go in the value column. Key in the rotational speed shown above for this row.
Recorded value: 2000 rpm
